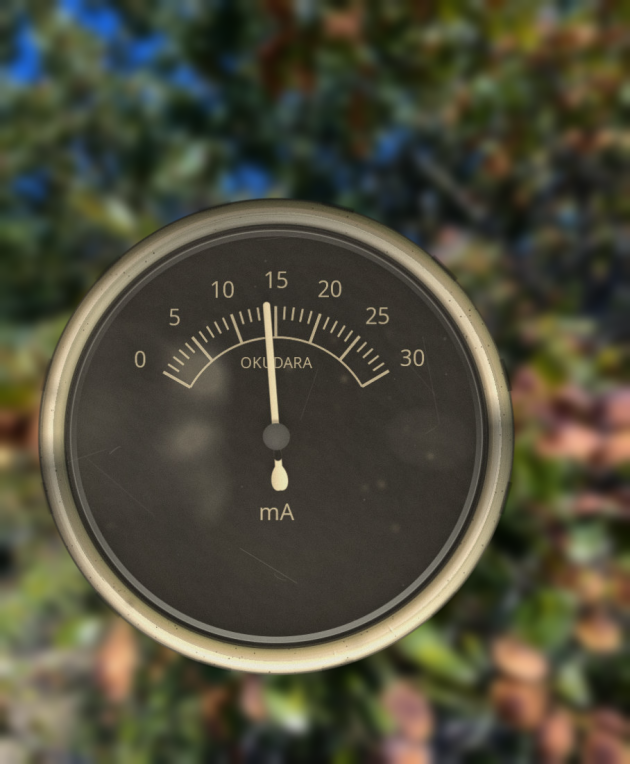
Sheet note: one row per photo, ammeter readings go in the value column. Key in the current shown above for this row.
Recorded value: 14 mA
